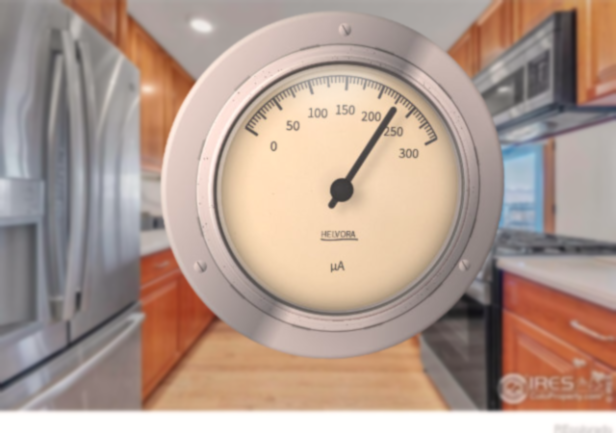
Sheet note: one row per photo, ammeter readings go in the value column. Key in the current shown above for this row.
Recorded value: 225 µA
